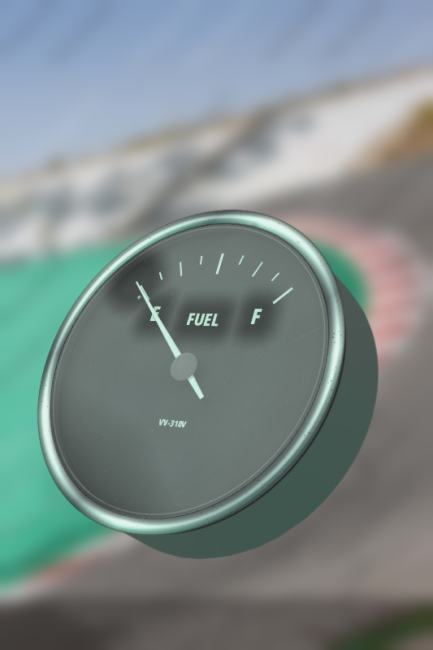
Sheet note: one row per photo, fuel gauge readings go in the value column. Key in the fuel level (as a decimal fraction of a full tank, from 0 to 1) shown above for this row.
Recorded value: 0
